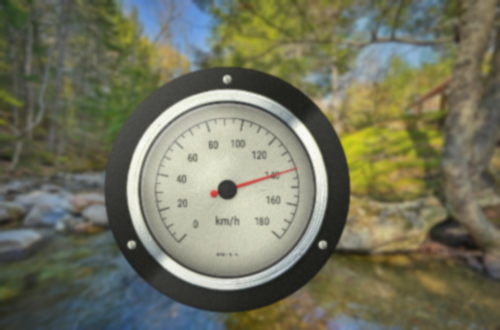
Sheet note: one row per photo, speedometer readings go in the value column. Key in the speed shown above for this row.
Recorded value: 140 km/h
